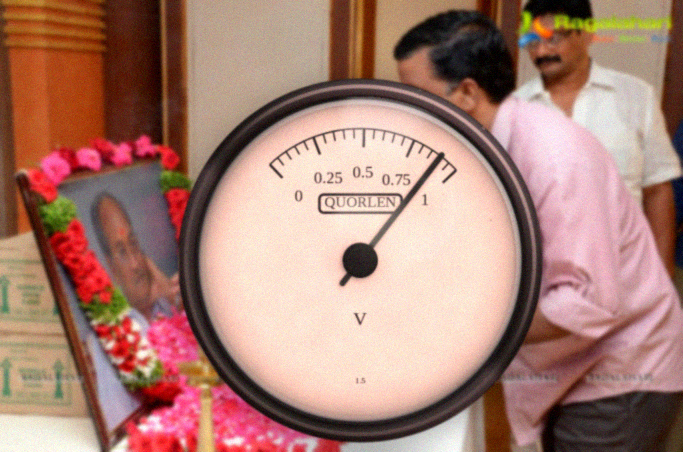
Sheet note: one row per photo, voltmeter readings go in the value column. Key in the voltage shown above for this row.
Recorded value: 0.9 V
